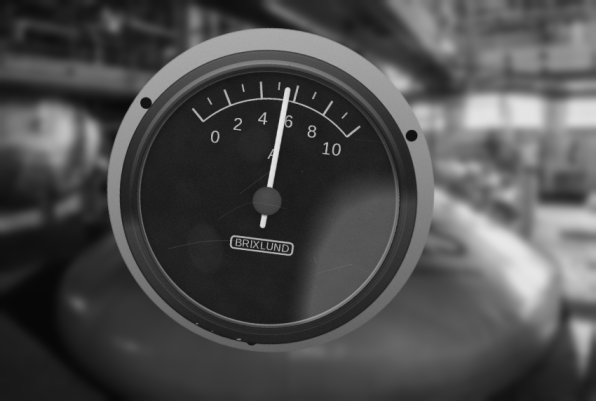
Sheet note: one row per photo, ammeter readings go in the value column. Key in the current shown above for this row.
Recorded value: 5.5 A
